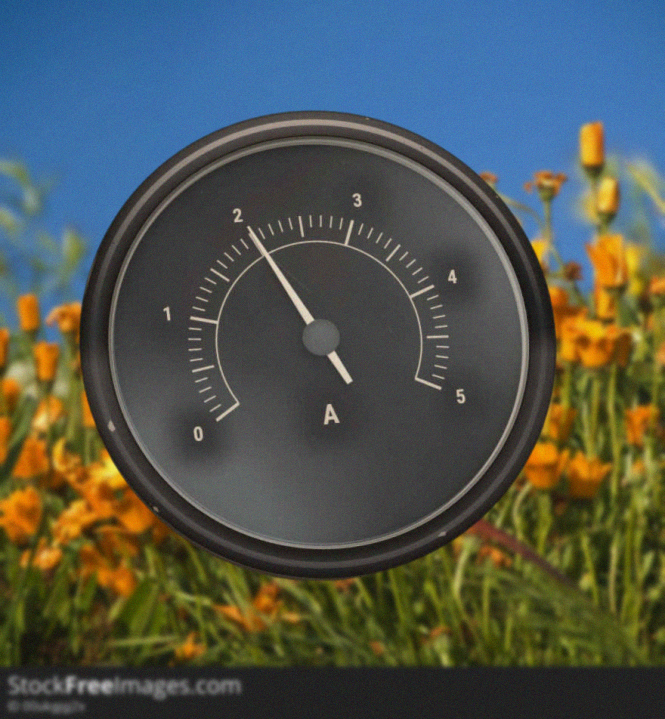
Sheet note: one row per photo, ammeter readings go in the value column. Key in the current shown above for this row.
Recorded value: 2 A
